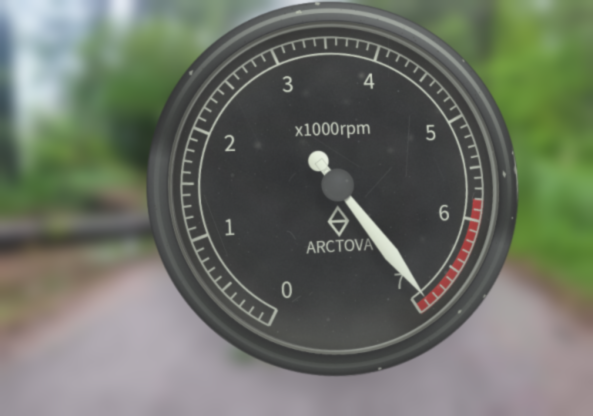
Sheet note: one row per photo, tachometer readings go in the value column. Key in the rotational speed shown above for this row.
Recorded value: 6900 rpm
